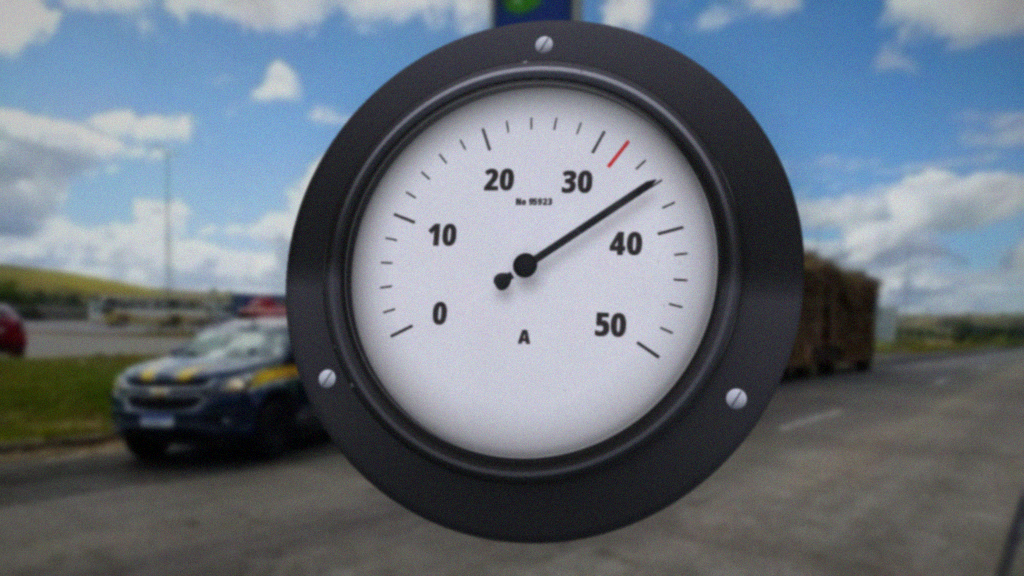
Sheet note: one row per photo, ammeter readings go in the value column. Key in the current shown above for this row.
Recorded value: 36 A
